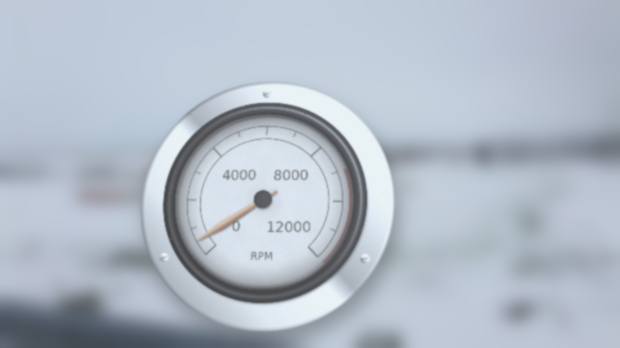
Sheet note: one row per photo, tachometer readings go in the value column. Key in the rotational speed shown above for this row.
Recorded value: 500 rpm
